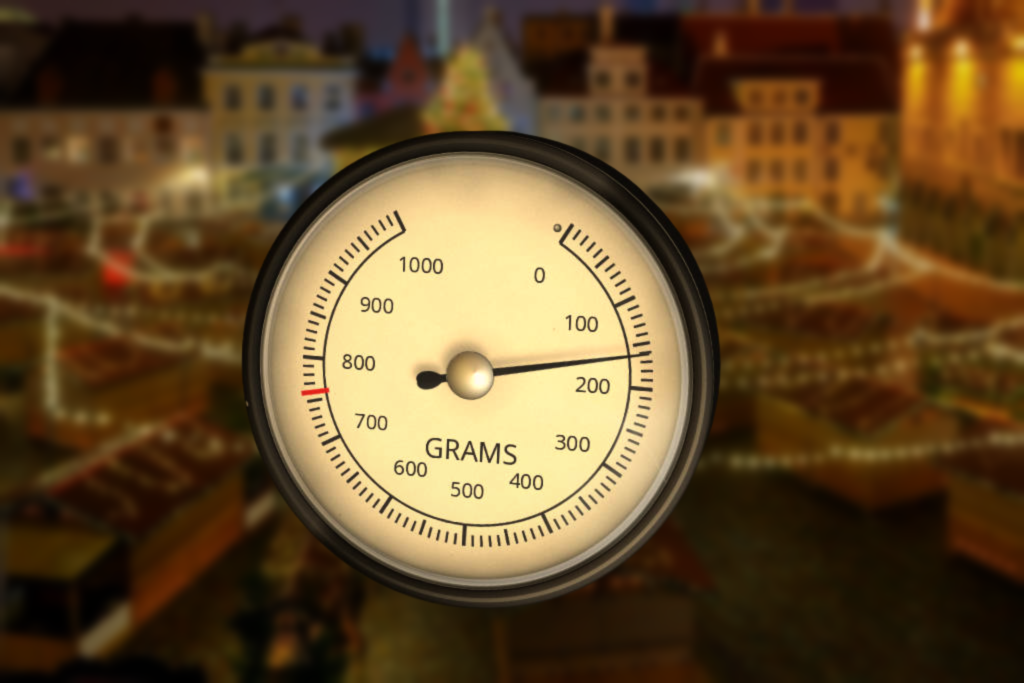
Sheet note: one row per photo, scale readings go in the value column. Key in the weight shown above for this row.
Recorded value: 160 g
